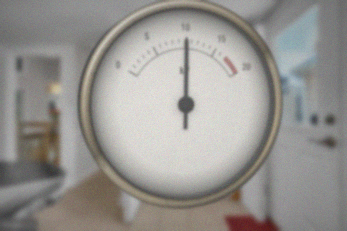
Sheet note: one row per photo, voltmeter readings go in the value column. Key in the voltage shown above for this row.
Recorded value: 10 kV
